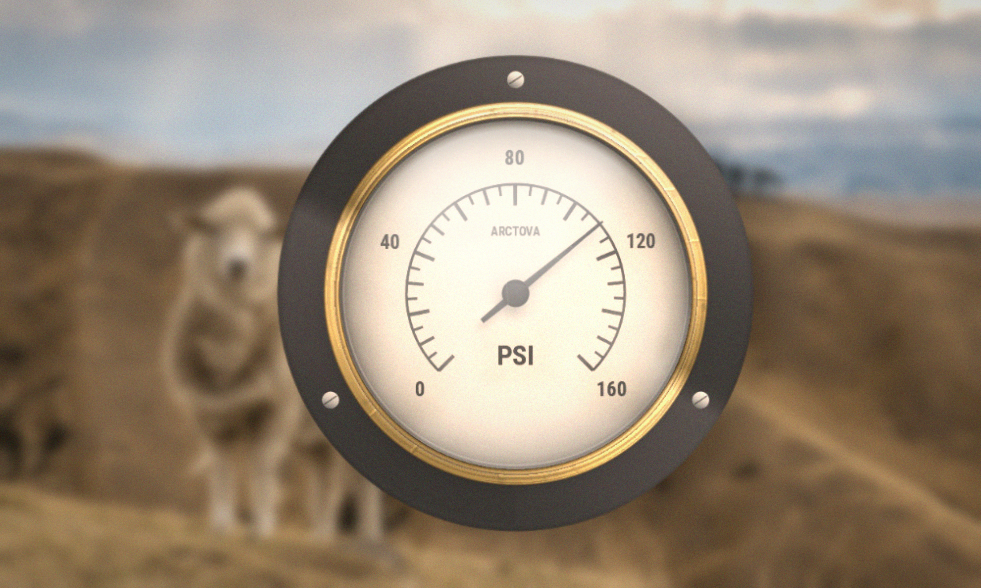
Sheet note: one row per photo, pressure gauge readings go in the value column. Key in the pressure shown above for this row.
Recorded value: 110 psi
